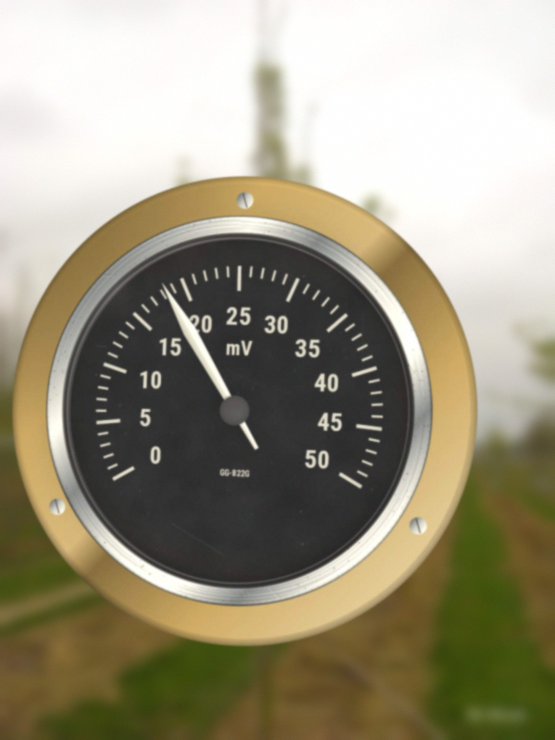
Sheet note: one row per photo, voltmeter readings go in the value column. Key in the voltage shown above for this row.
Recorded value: 18.5 mV
